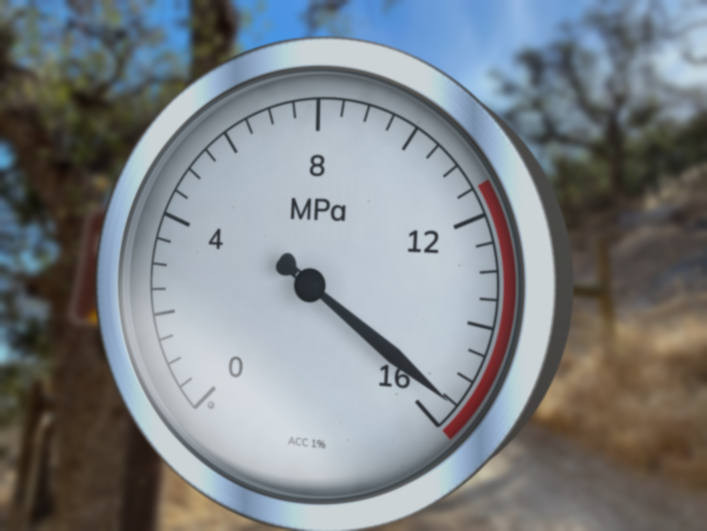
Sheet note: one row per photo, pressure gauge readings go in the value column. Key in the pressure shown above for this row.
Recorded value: 15.5 MPa
